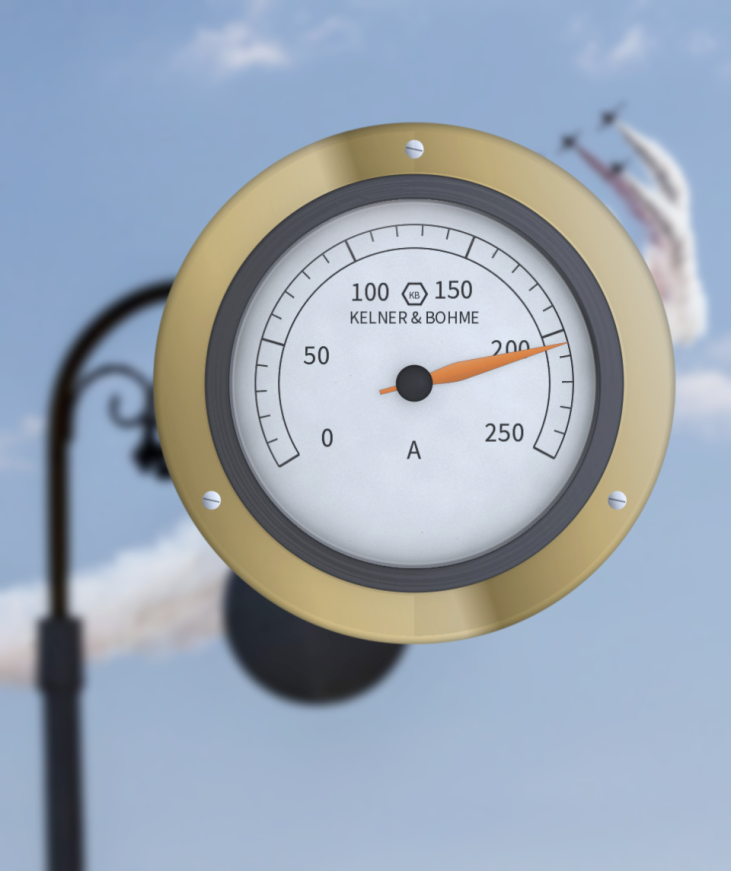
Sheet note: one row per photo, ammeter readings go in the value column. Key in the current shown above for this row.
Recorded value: 205 A
